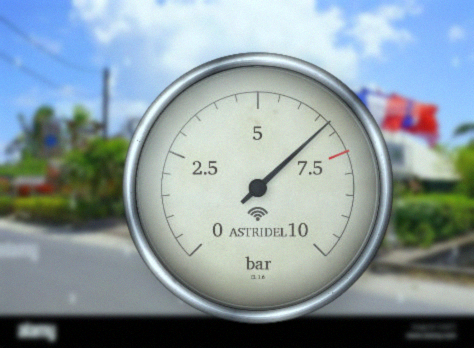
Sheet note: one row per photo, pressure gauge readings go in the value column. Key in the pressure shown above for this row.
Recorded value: 6.75 bar
